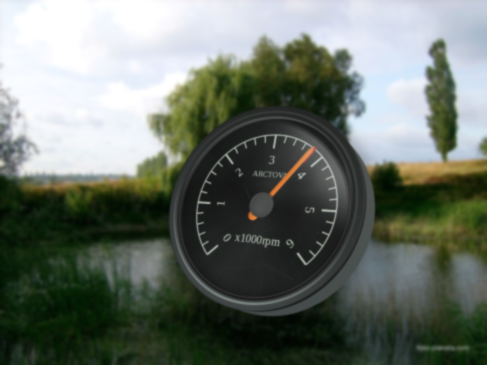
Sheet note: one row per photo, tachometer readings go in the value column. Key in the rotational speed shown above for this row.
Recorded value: 3800 rpm
